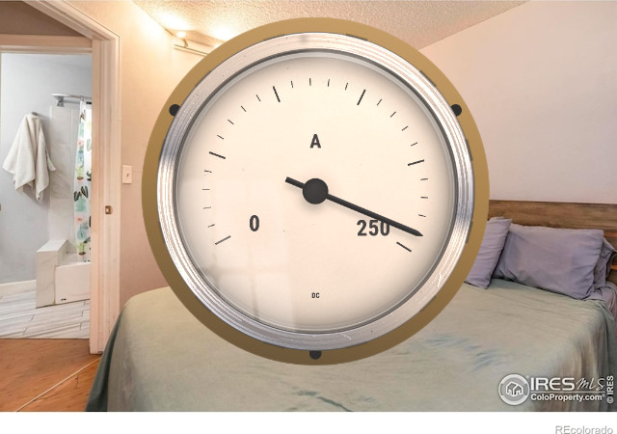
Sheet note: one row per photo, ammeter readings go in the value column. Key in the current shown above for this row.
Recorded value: 240 A
